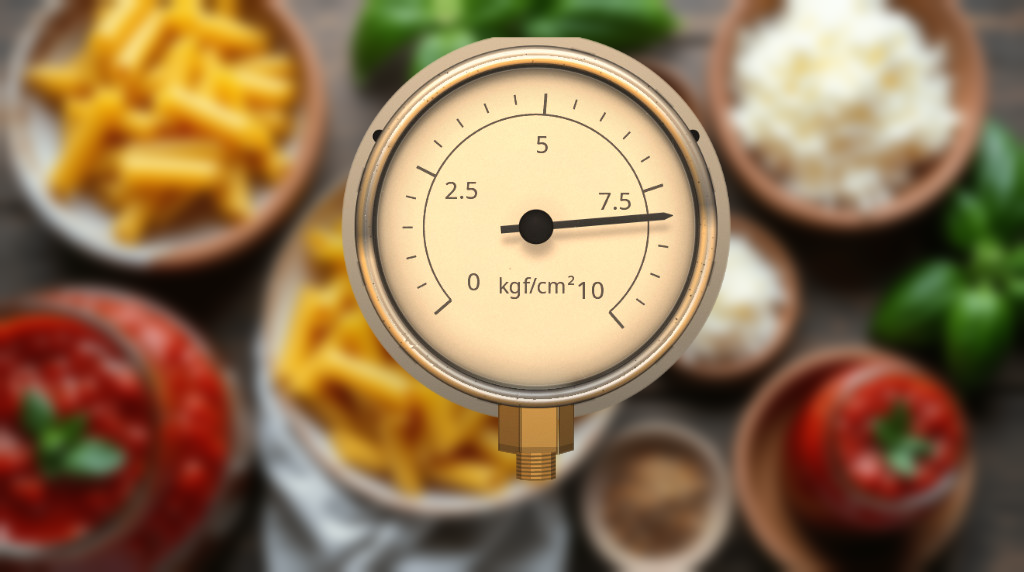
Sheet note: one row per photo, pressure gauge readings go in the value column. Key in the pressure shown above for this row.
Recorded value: 8 kg/cm²
